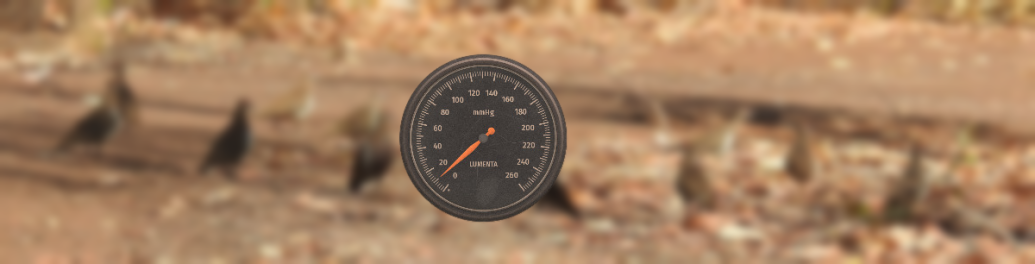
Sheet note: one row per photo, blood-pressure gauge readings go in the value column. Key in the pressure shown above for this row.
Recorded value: 10 mmHg
